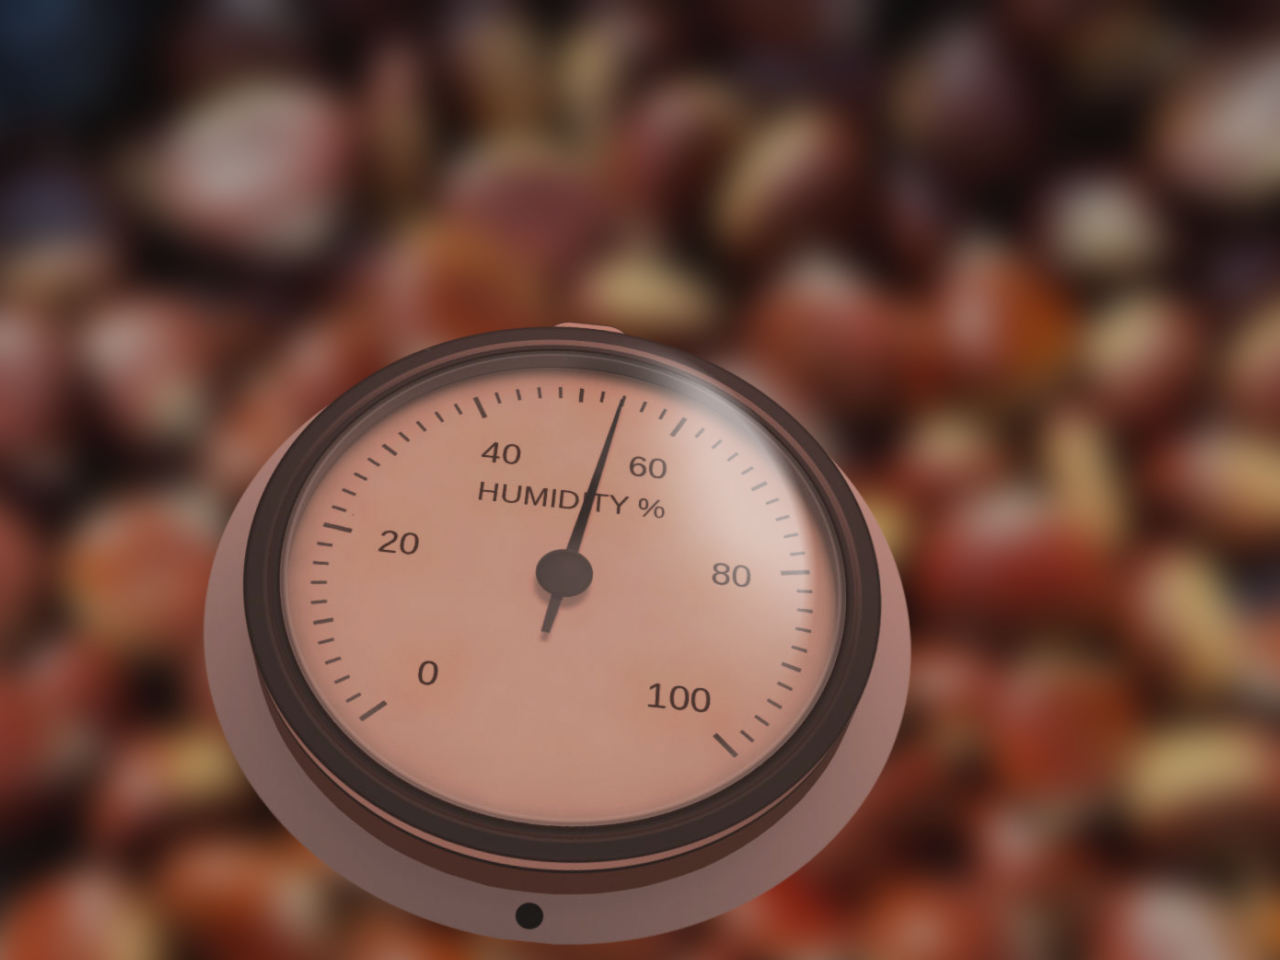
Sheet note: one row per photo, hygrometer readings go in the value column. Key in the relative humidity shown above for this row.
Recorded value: 54 %
